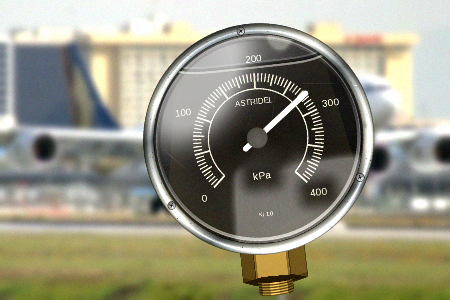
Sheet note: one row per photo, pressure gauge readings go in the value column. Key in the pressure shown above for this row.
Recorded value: 275 kPa
